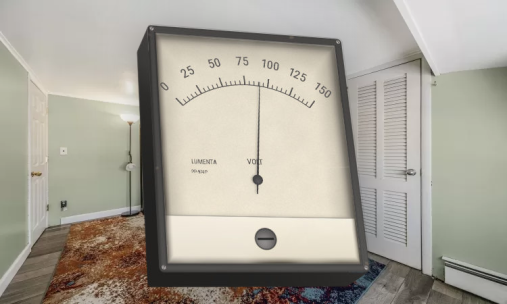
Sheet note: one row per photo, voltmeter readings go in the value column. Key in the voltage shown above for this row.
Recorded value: 90 V
